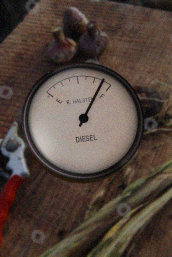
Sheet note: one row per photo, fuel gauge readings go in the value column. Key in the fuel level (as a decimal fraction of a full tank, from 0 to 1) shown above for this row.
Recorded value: 0.875
